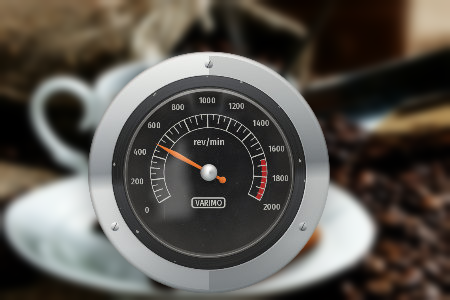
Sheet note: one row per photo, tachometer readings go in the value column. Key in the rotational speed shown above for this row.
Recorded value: 500 rpm
